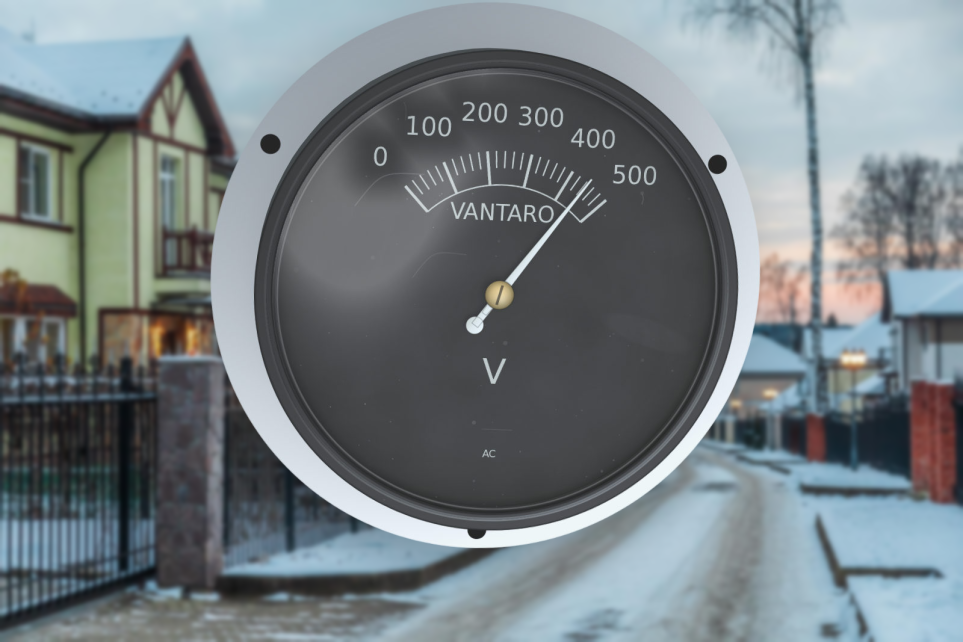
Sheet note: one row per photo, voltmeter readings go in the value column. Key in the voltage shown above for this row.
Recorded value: 440 V
